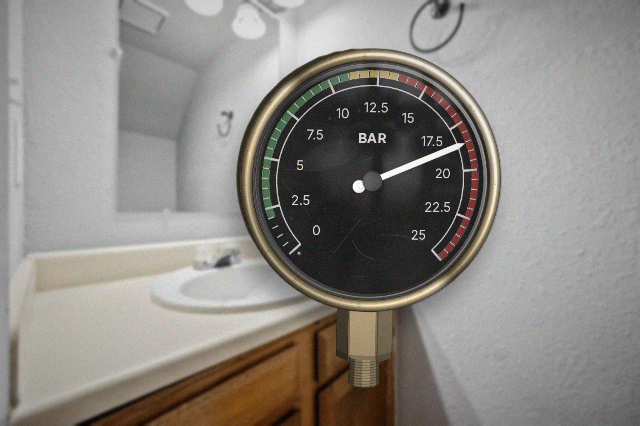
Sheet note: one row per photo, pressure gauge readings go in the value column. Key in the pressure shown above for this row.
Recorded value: 18.5 bar
